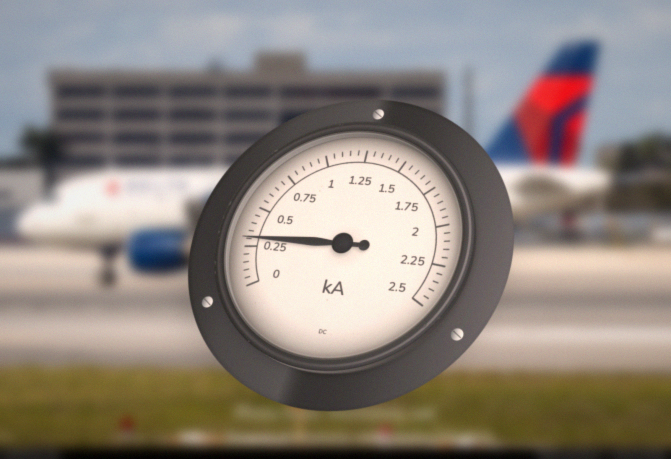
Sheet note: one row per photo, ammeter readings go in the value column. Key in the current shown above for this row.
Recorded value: 0.3 kA
